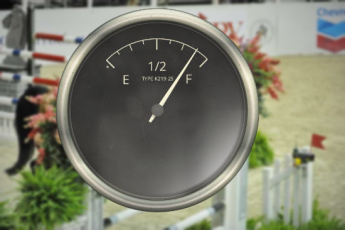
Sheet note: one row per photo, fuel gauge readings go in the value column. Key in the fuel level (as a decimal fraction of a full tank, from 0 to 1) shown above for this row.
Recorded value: 0.875
